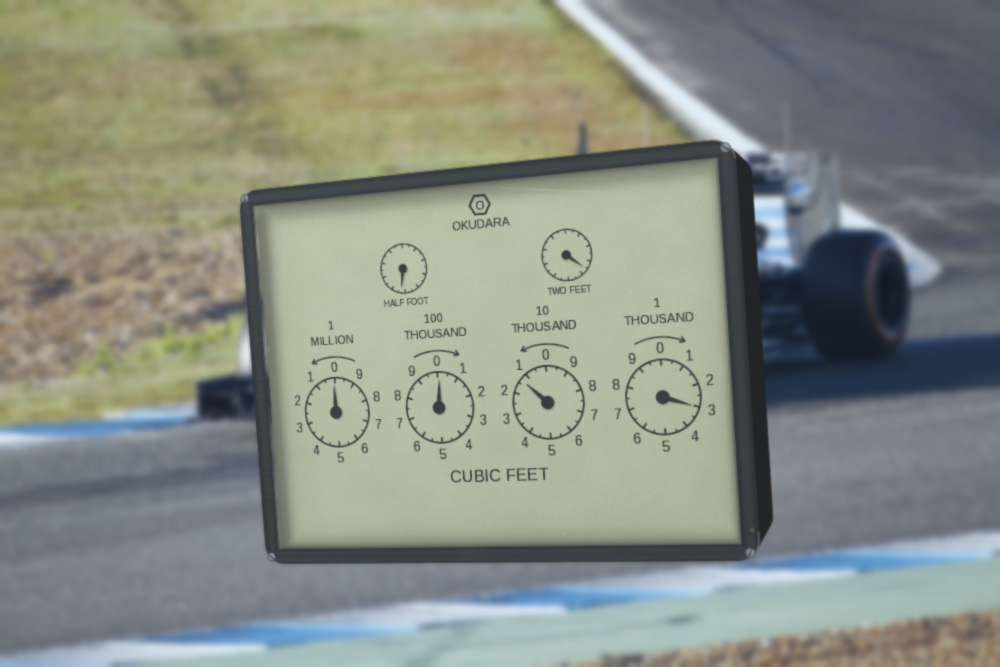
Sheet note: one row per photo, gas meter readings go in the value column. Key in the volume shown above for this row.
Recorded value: 1300 ft³
